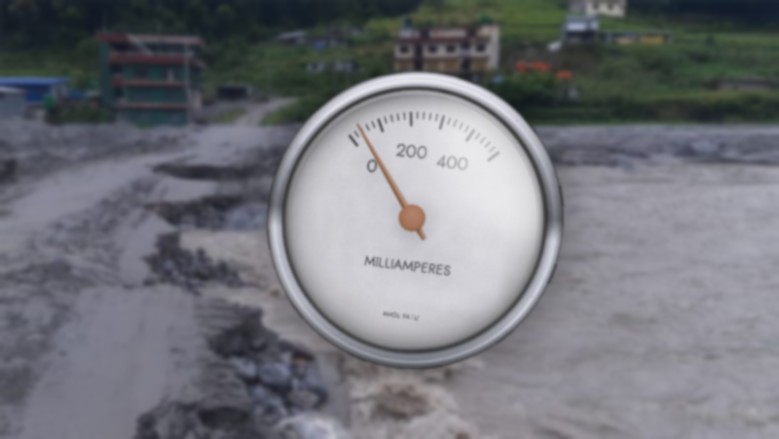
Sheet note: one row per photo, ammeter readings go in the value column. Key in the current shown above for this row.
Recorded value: 40 mA
